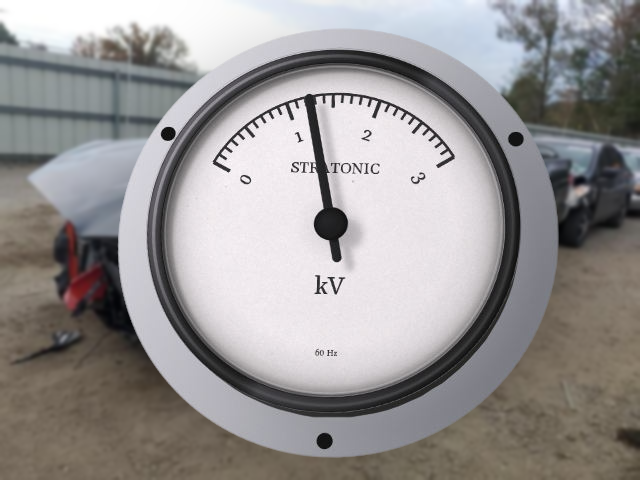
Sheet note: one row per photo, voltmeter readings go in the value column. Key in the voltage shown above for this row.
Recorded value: 1.25 kV
